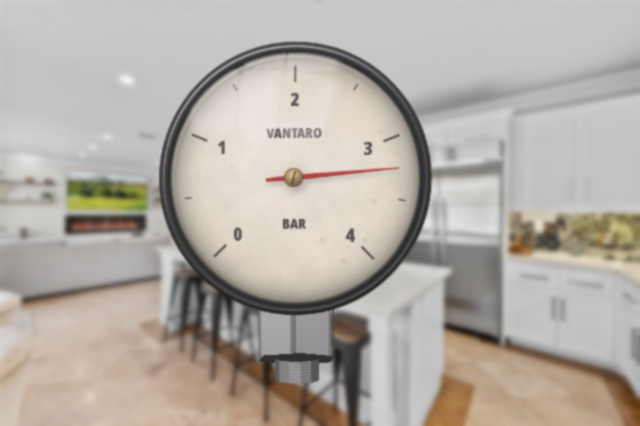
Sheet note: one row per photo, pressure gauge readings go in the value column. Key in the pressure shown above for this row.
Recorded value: 3.25 bar
